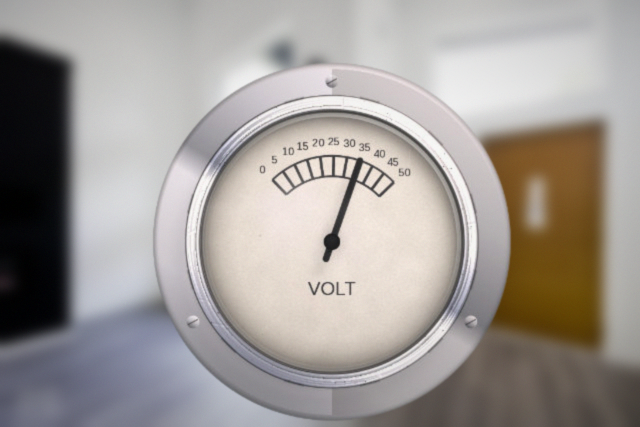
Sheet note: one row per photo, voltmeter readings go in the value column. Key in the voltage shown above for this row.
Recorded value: 35 V
